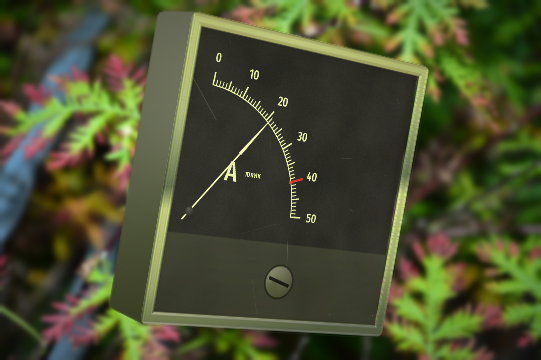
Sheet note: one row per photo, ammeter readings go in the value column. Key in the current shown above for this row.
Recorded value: 20 A
